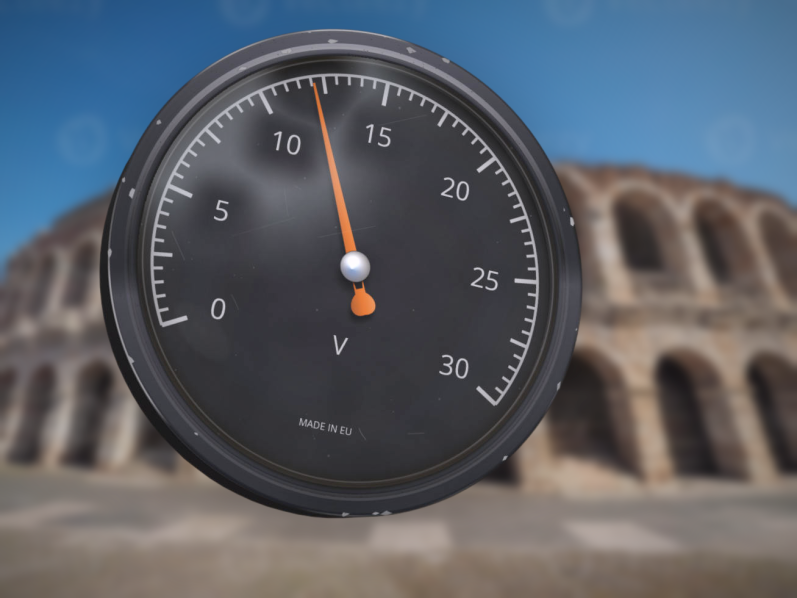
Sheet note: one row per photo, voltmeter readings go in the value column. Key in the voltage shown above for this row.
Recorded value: 12 V
